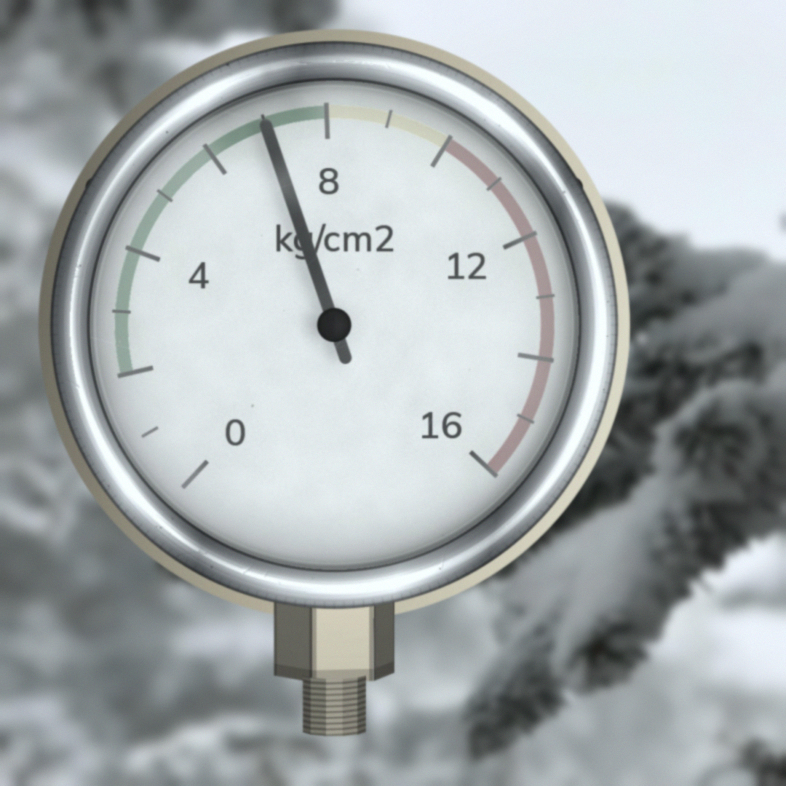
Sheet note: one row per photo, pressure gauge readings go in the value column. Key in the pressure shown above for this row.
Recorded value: 7 kg/cm²
